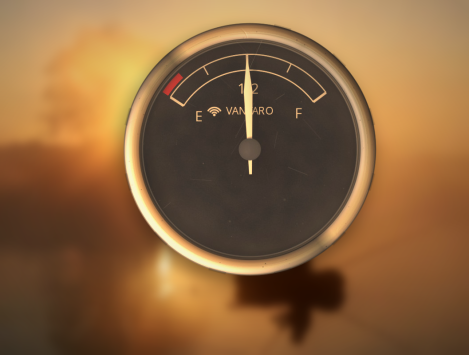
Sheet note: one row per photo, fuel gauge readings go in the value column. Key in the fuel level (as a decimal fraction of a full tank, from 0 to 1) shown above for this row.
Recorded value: 0.5
